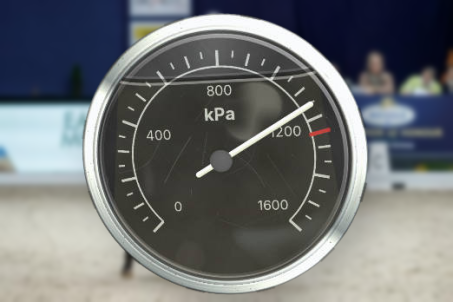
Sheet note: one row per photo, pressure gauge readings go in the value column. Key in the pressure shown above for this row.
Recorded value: 1150 kPa
